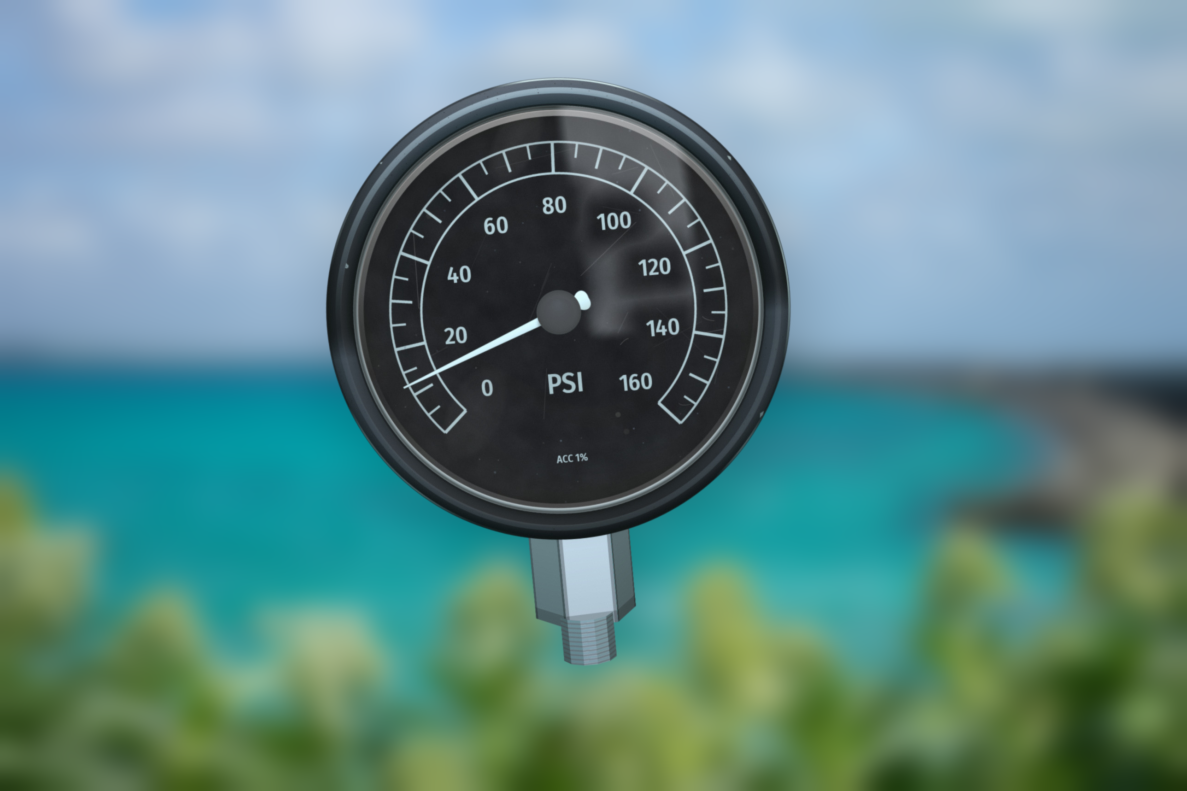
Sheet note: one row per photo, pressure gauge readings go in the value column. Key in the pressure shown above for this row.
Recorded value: 12.5 psi
